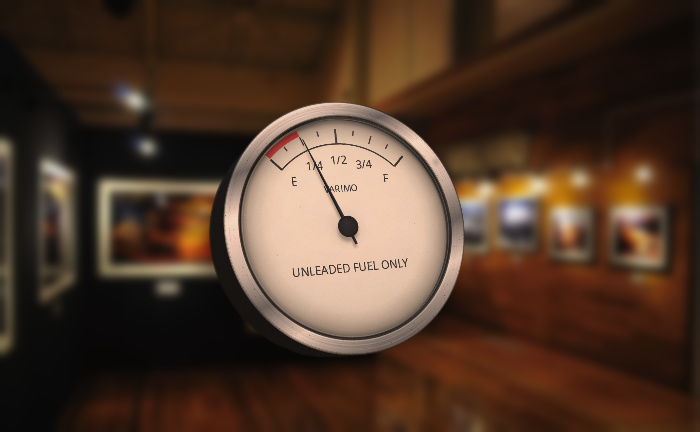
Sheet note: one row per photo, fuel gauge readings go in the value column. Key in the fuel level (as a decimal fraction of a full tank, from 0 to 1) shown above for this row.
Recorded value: 0.25
